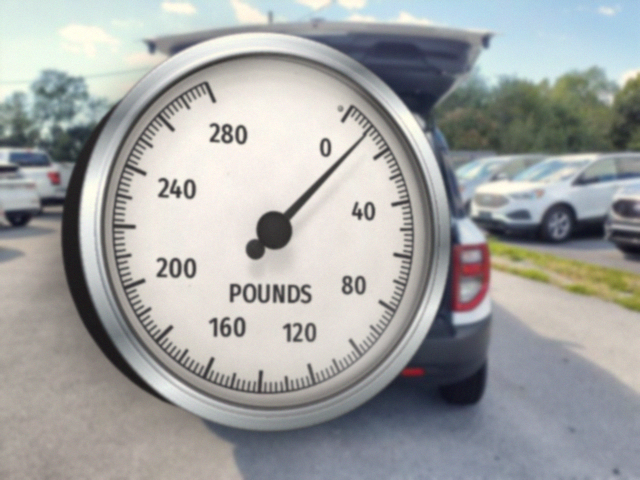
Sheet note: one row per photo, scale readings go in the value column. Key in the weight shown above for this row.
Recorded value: 10 lb
